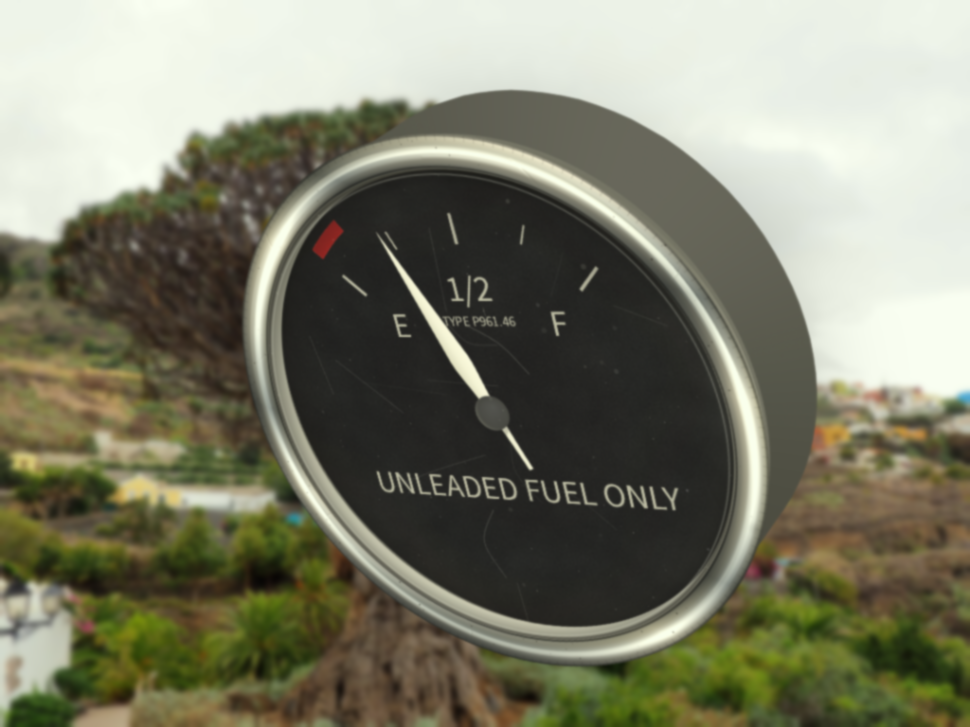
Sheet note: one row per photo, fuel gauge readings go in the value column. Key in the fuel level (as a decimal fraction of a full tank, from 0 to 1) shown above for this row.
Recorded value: 0.25
